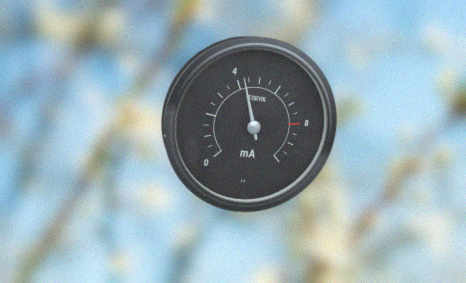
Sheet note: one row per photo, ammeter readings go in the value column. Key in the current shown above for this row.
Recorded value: 4.25 mA
